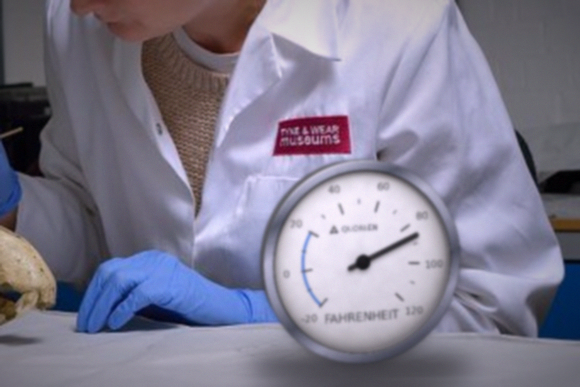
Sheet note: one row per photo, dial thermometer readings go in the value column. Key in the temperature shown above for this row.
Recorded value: 85 °F
